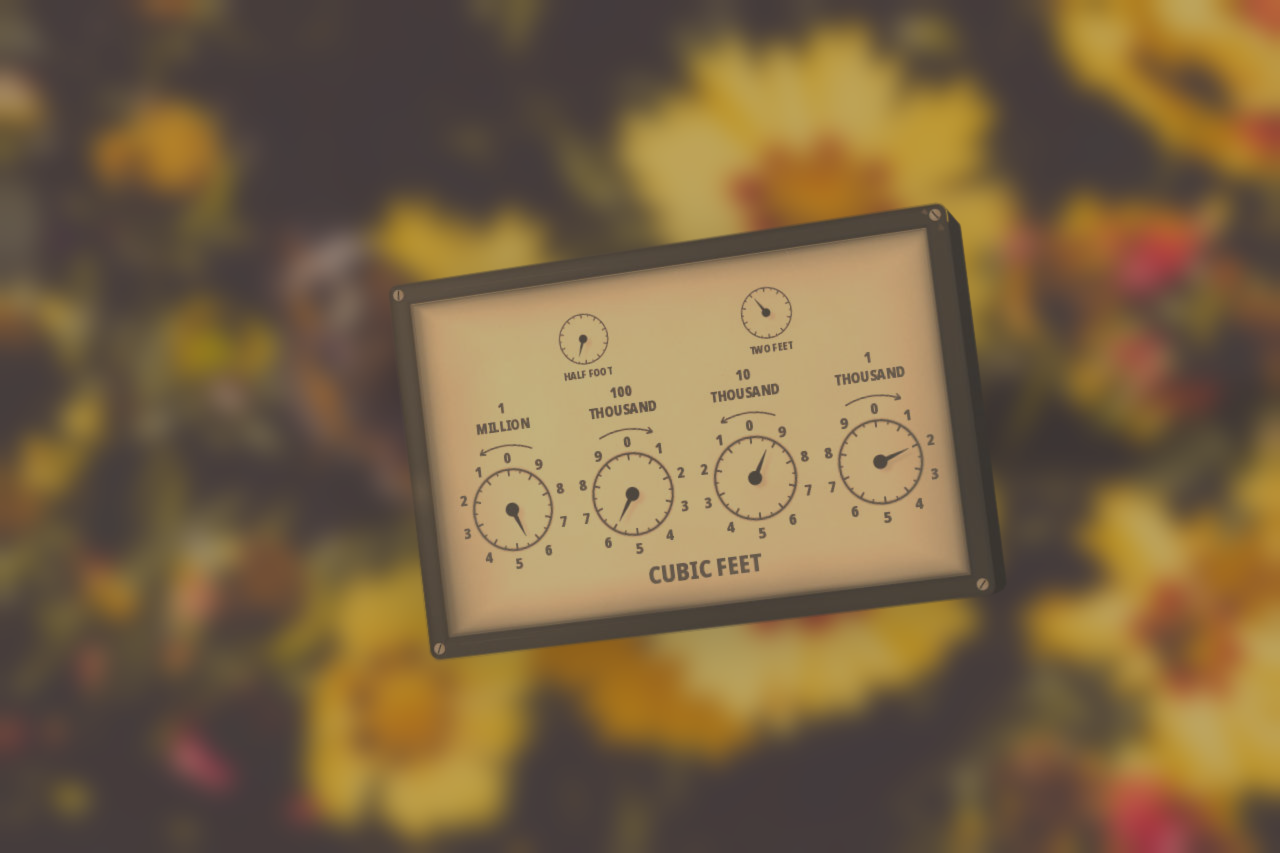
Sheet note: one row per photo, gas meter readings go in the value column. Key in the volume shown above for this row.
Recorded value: 559200 ft³
